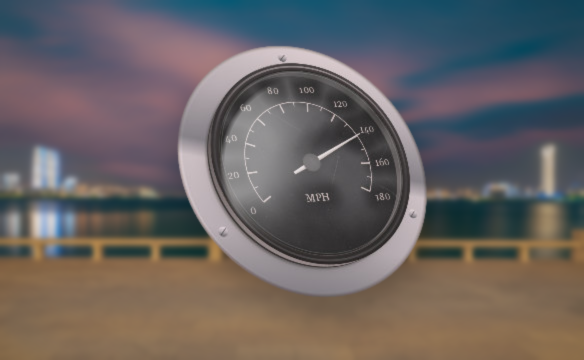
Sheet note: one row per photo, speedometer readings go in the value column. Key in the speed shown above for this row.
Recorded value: 140 mph
